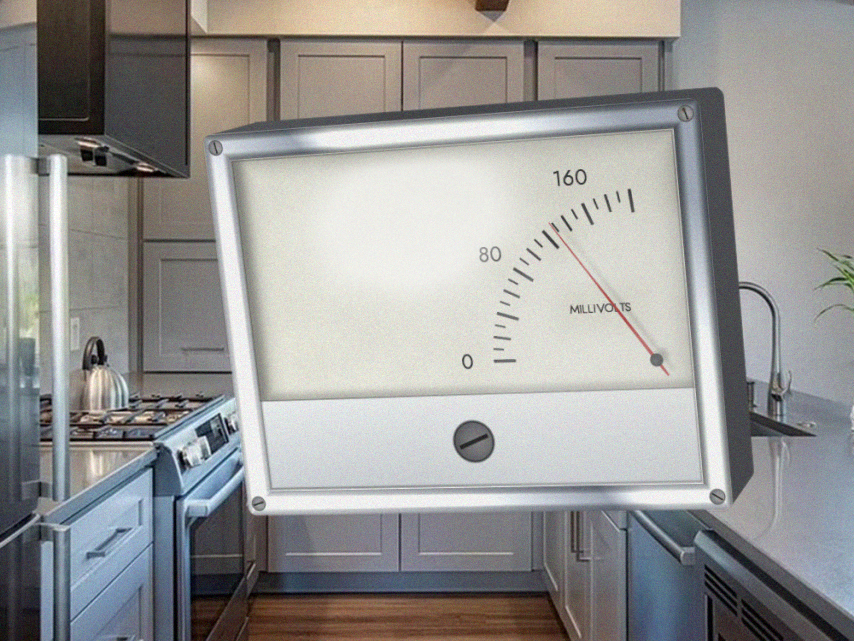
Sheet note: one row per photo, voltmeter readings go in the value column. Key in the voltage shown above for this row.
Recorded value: 130 mV
